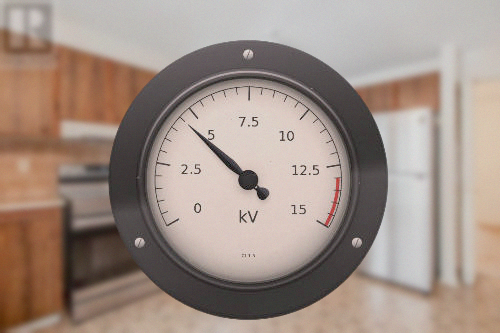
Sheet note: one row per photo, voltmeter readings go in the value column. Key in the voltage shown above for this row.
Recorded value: 4.5 kV
